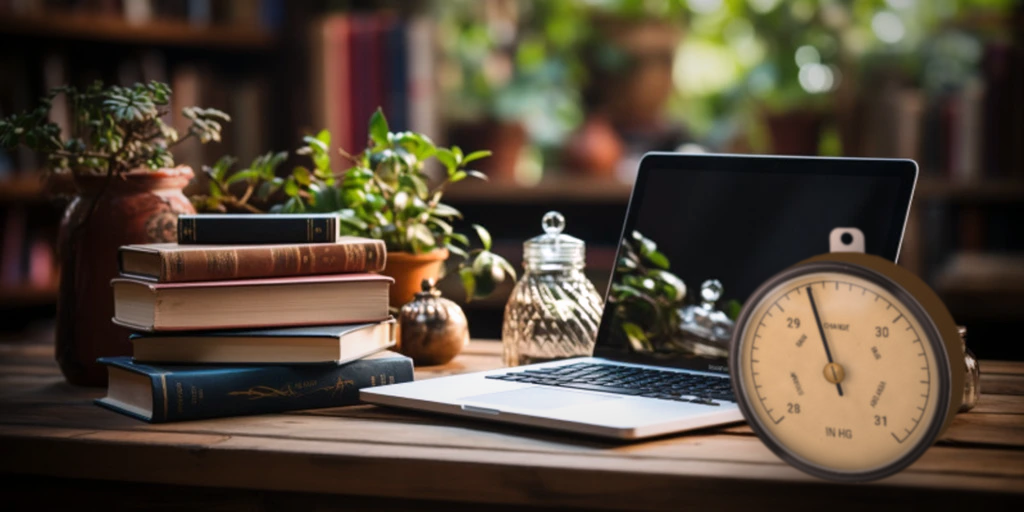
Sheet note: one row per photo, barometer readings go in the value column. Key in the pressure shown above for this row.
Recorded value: 29.3 inHg
